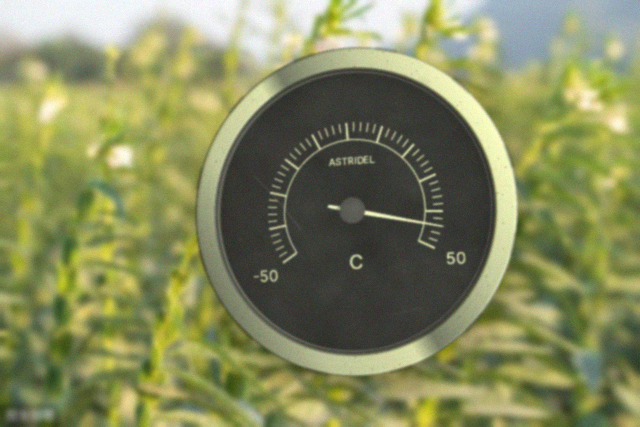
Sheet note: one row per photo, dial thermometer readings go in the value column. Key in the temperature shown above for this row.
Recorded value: 44 °C
